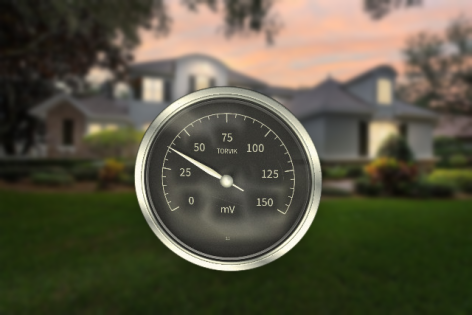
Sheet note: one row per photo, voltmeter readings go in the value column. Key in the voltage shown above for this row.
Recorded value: 37.5 mV
